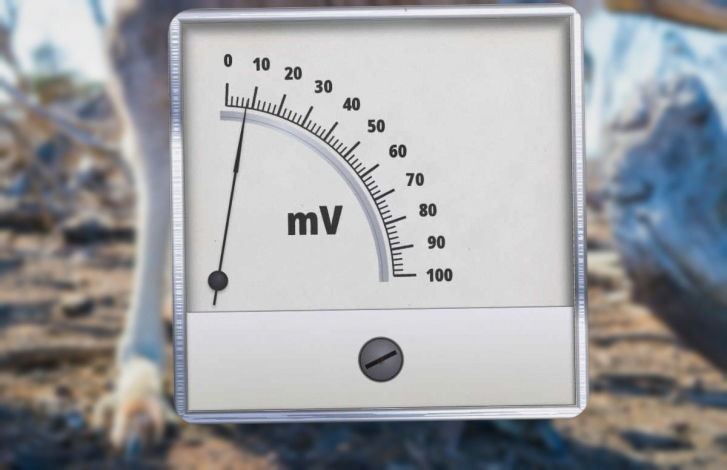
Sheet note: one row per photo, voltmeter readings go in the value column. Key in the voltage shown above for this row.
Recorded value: 8 mV
